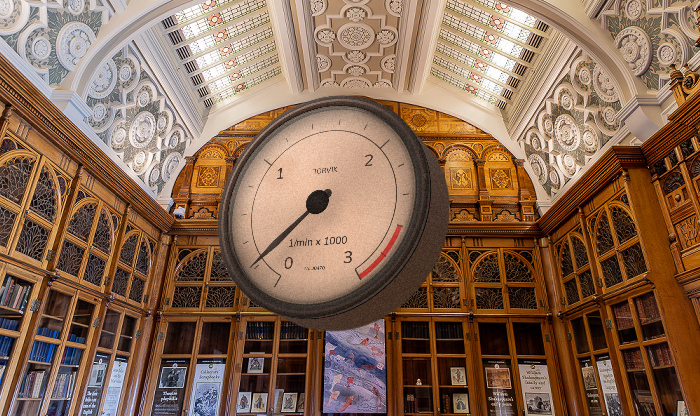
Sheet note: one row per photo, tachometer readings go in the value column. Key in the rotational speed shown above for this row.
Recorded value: 200 rpm
